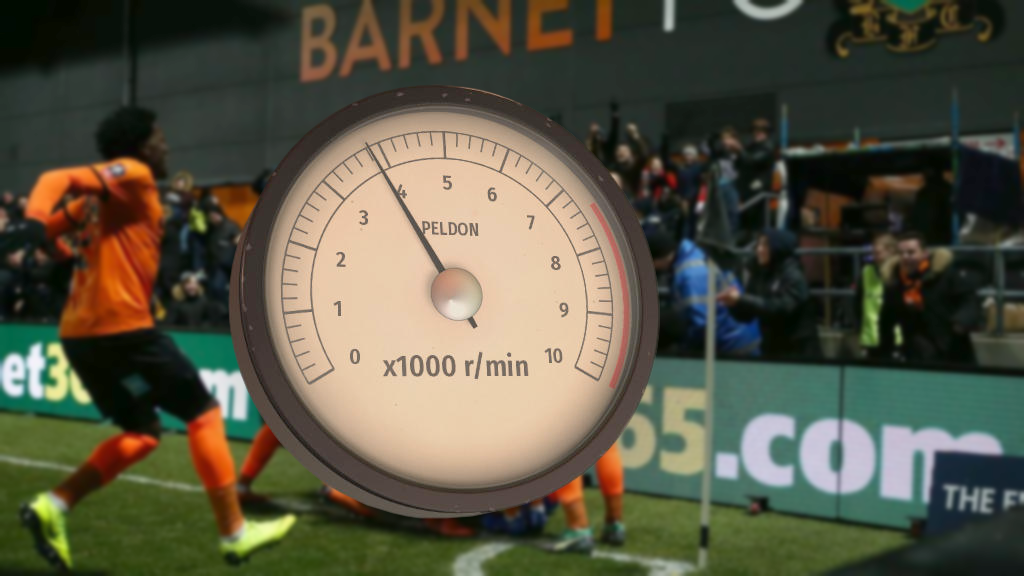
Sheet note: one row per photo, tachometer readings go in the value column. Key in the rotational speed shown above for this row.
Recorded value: 3800 rpm
